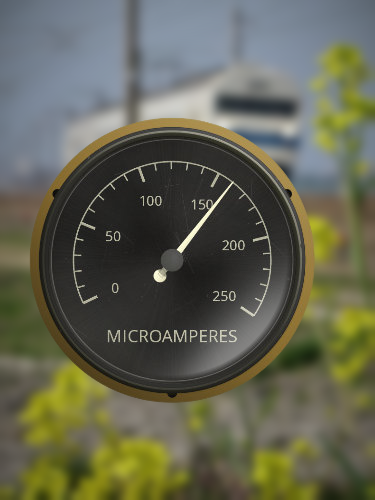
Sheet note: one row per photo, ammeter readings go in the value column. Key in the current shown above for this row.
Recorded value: 160 µA
